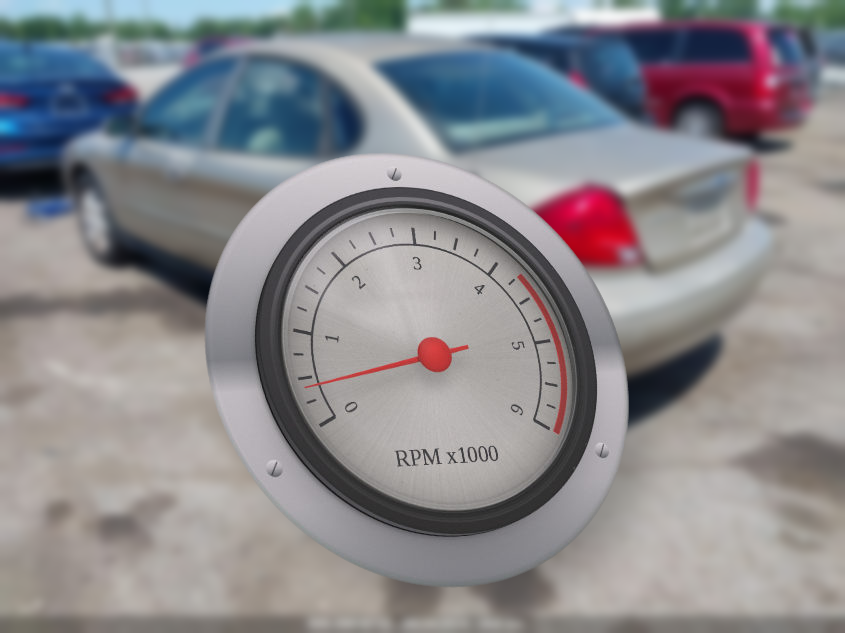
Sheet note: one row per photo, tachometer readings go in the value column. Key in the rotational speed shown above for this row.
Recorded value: 375 rpm
